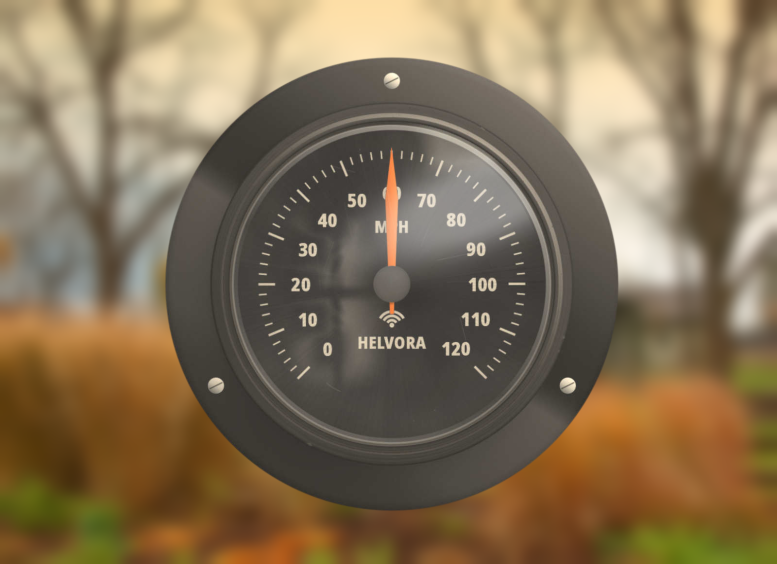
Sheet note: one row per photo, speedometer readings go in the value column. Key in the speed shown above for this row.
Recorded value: 60 mph
